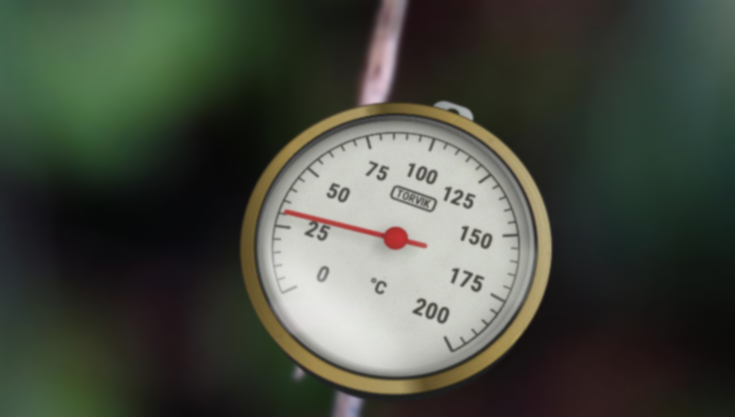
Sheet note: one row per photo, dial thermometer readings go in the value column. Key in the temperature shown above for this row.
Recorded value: 30 °C
